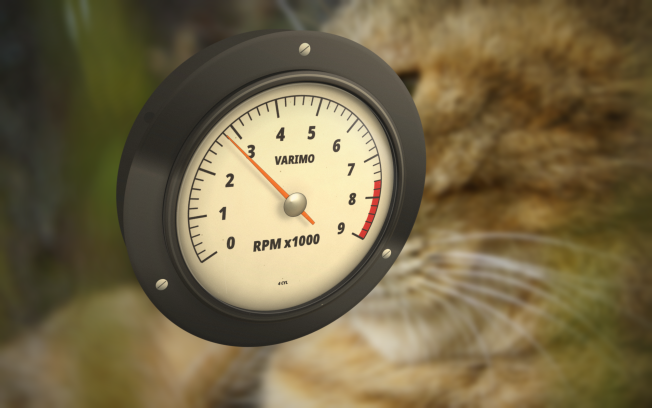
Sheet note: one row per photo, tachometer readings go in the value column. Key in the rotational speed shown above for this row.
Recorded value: 2800 rpm
